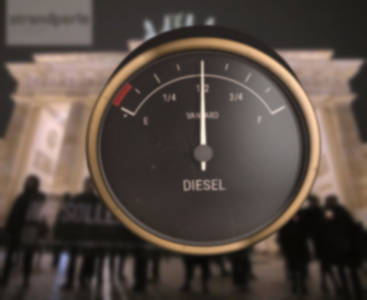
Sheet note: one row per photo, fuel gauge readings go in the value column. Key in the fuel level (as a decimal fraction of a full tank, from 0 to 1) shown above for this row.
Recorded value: 0.5
